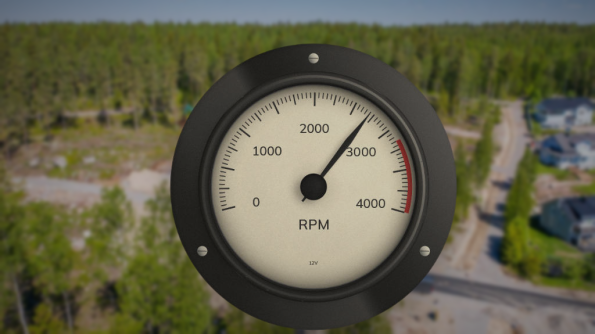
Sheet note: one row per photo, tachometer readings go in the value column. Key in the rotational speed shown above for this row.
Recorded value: 2700 rpm
